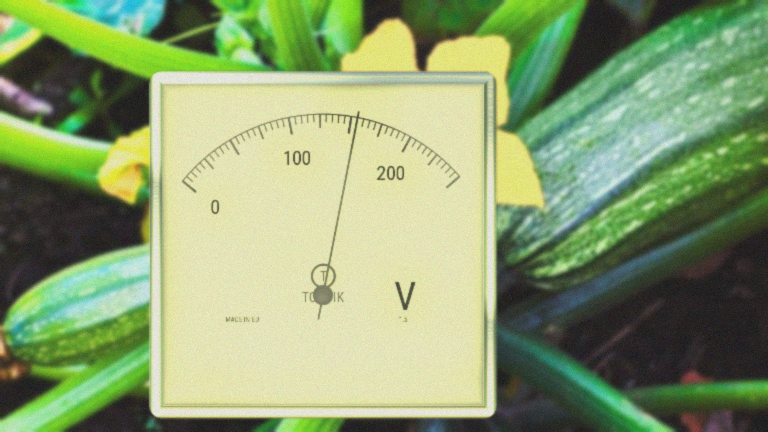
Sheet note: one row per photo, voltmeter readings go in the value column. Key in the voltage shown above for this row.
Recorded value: 155 V
